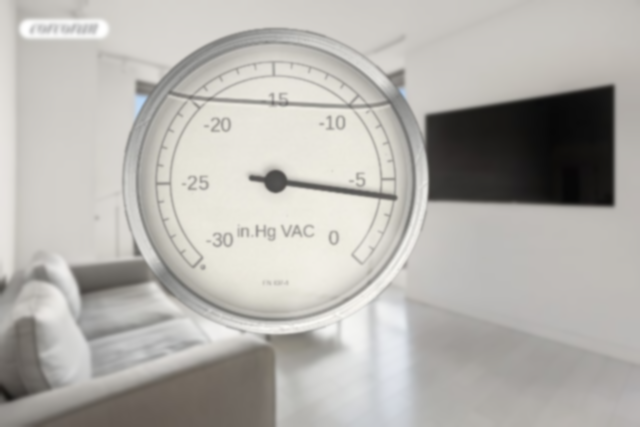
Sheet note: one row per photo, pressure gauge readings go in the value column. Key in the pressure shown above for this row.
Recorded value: -4 inHg
